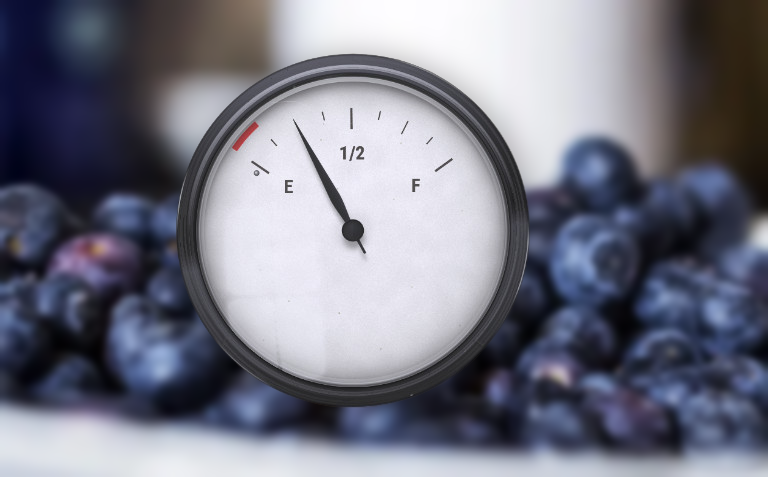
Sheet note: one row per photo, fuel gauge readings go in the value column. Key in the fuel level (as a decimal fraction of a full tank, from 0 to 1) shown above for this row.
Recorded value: 0.25
